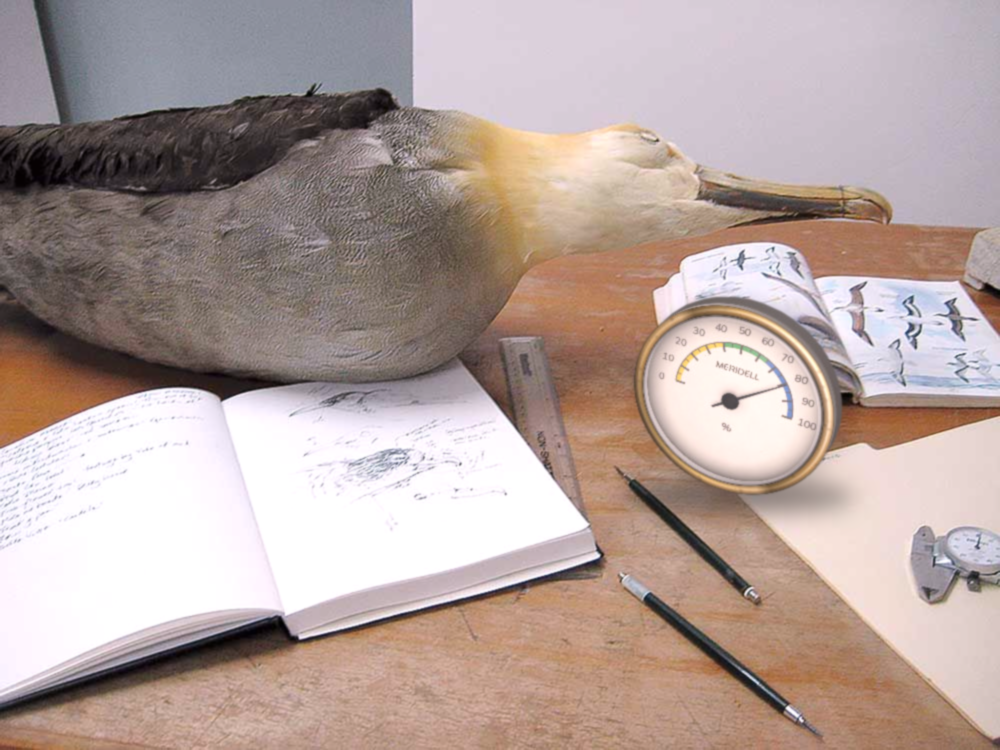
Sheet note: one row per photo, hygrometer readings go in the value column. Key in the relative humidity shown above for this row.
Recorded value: 80 %
